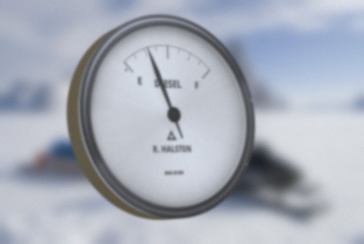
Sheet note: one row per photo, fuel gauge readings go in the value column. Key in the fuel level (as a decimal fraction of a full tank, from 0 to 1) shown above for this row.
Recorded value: 0.25
